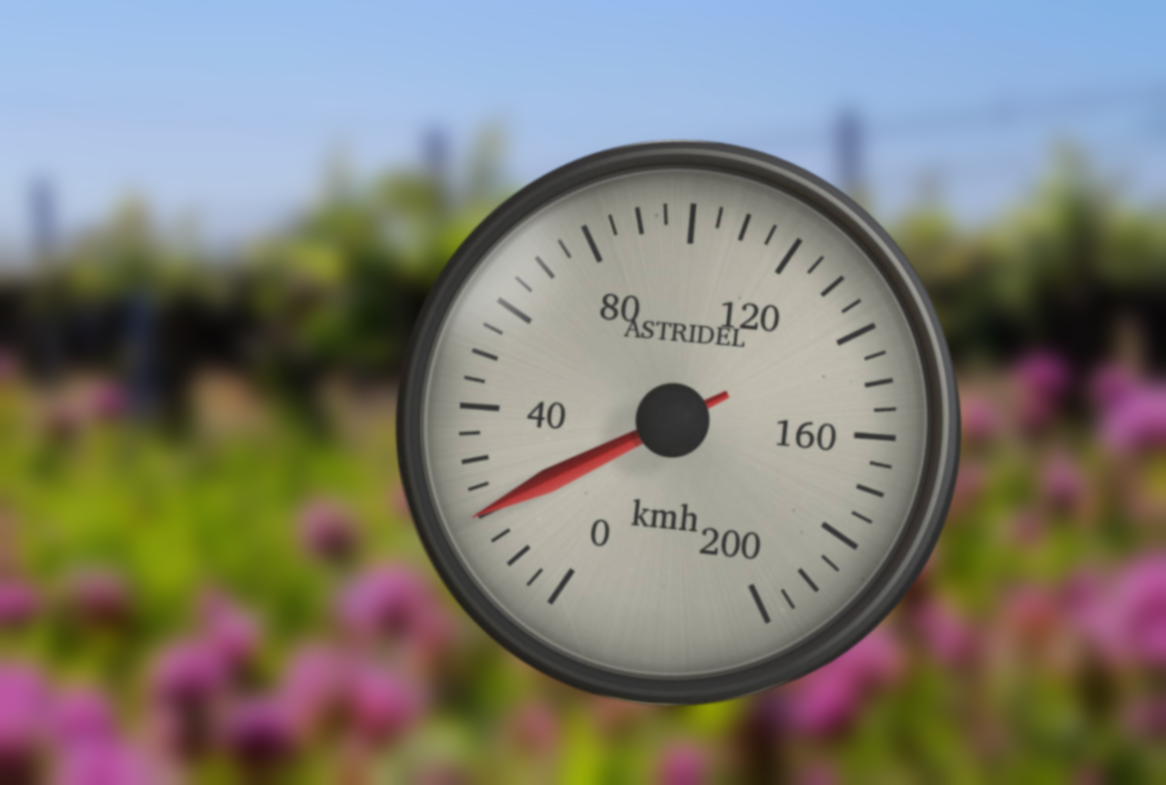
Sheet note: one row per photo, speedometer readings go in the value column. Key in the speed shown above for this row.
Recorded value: 20 km/h
